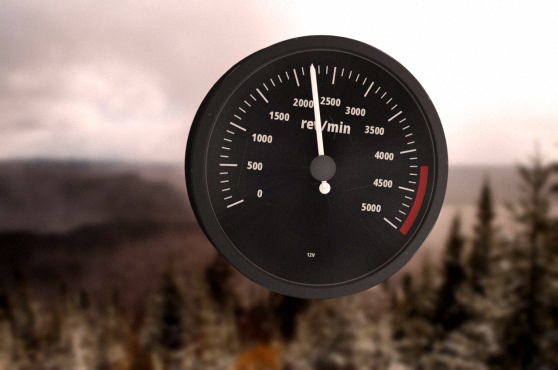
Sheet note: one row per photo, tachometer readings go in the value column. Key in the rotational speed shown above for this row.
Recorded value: 2200 rpm
